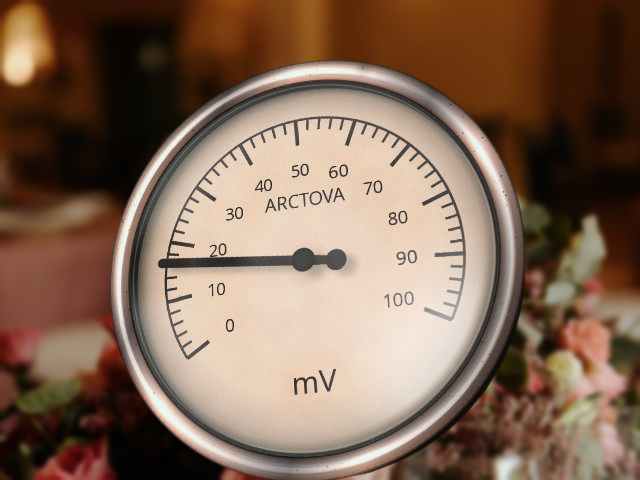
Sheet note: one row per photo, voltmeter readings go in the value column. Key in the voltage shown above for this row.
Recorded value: 16 mV
